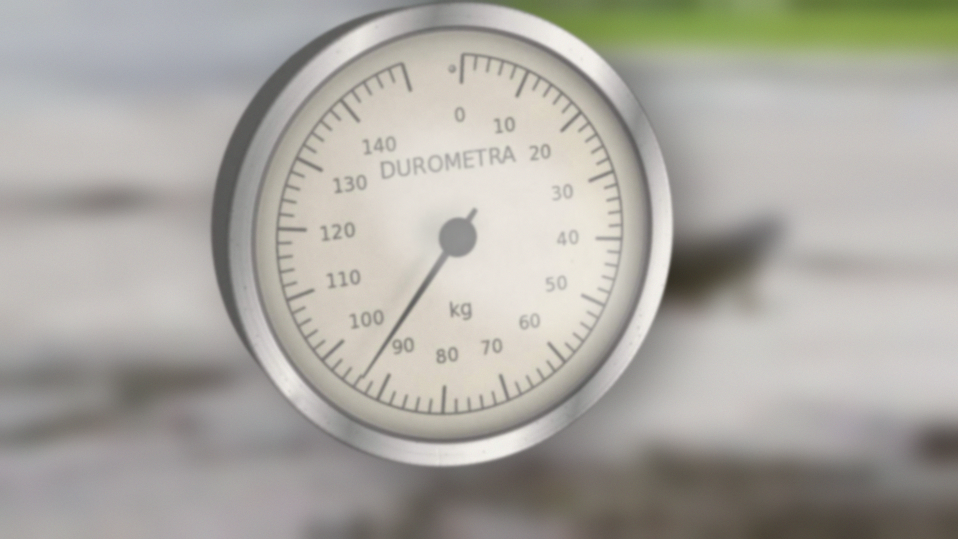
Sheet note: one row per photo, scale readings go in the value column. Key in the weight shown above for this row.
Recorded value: 94 kg
